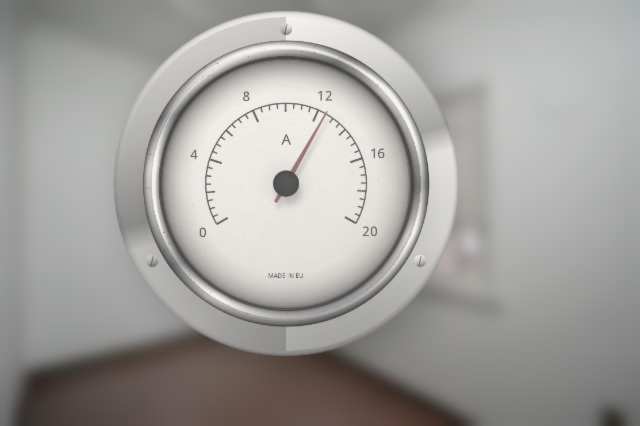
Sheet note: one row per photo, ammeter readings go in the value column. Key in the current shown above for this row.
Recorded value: 12.5 A
